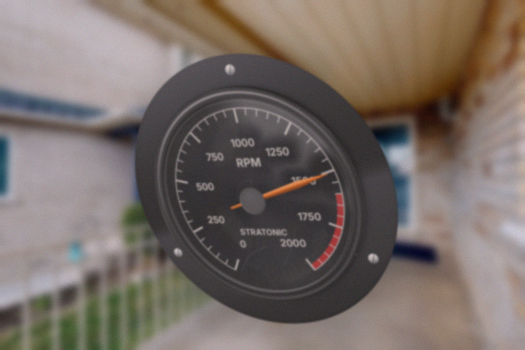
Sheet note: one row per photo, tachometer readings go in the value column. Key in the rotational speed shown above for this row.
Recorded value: 1500 rpm
